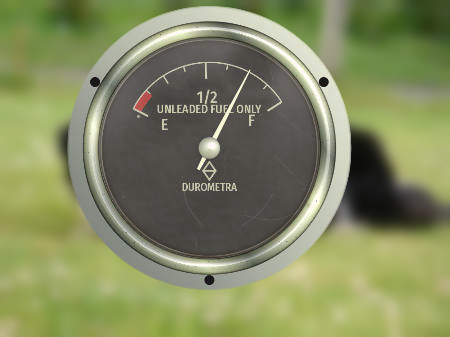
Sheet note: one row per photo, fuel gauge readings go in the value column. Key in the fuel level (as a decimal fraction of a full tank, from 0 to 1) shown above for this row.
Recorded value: 0.75
